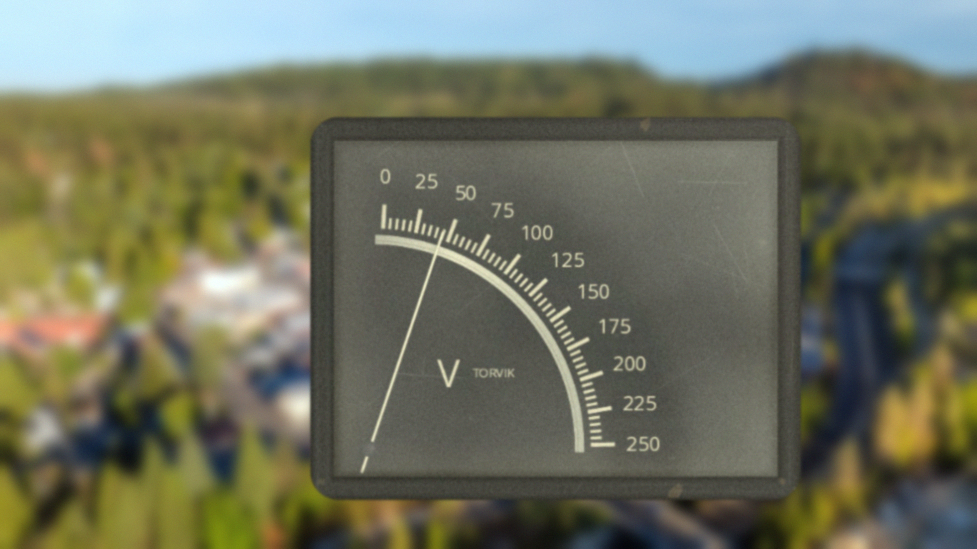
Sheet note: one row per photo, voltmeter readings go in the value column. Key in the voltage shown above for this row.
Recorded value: 45 V
